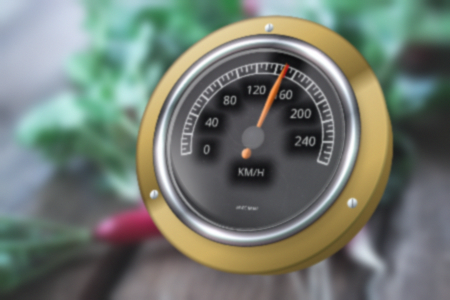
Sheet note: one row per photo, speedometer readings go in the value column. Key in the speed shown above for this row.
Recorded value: 150 km/h
